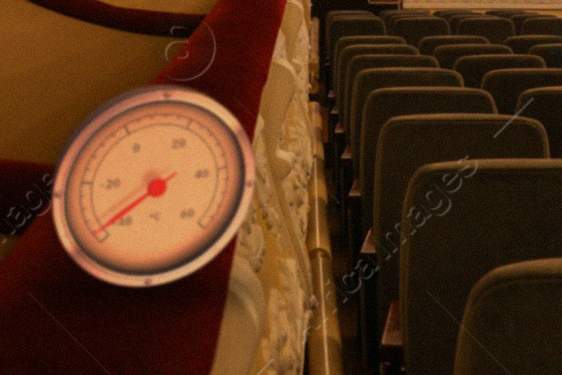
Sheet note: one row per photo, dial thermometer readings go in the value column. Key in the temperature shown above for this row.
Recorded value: -36 °C
